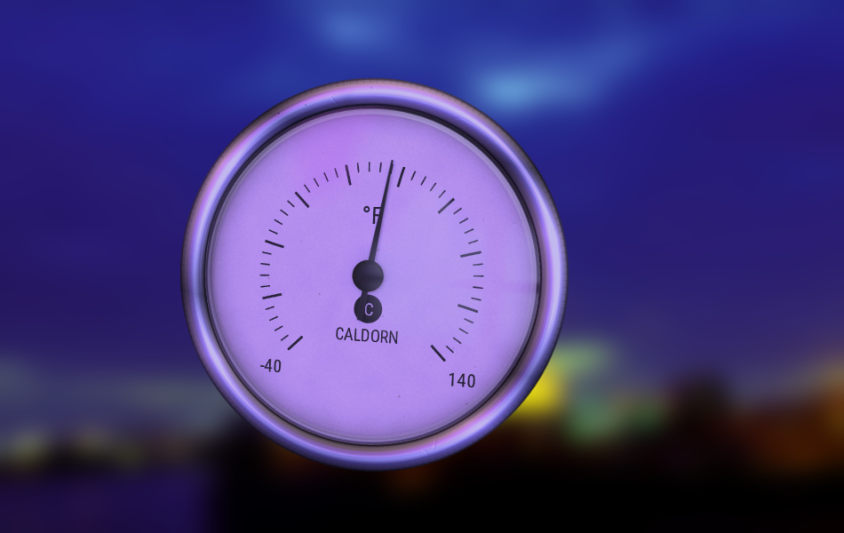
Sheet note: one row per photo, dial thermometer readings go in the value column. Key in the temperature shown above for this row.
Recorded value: 56 °F
